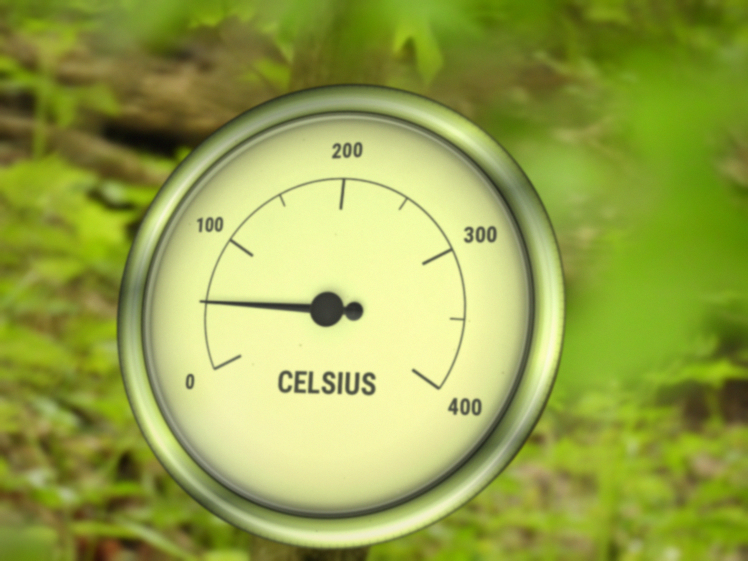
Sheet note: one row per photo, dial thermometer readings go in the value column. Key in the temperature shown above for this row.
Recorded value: 50 °C
